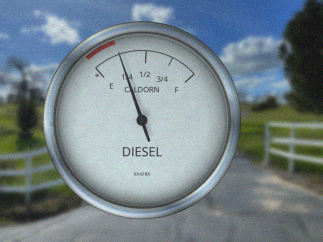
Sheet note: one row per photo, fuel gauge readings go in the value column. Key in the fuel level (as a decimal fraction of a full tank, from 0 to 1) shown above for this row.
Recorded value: 0.25
